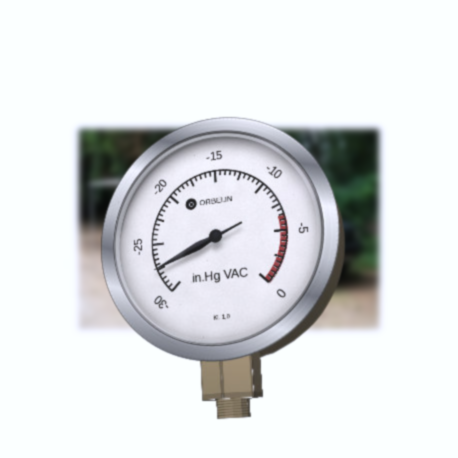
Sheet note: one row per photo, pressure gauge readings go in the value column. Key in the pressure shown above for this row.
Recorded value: -27.5 inHg
